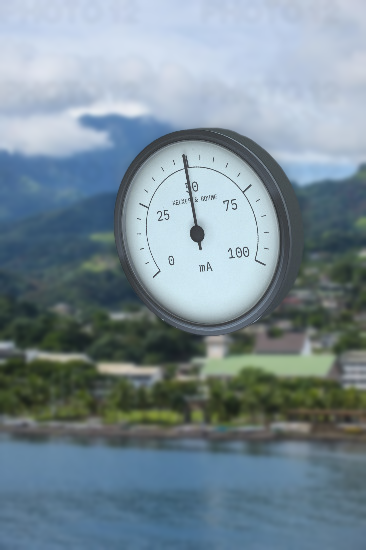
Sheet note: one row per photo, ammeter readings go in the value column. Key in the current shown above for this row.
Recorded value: 50 mA
